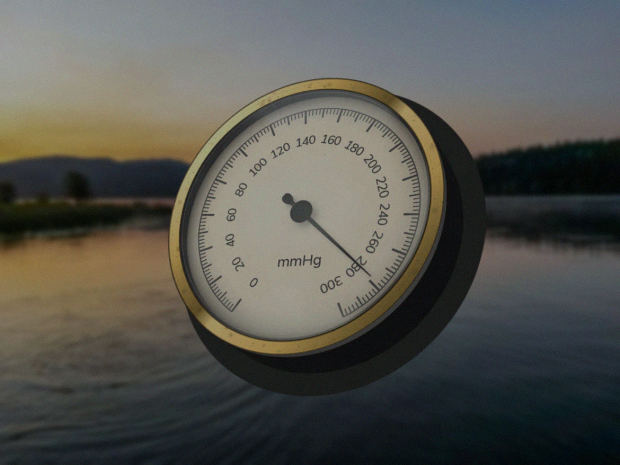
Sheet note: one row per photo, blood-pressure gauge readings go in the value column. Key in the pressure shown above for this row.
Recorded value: 278 mmHg
